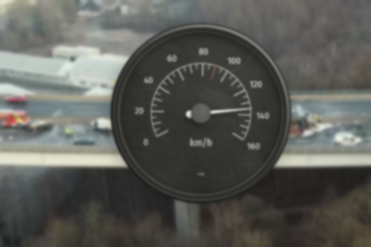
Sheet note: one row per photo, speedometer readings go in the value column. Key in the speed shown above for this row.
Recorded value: 135 km/h
